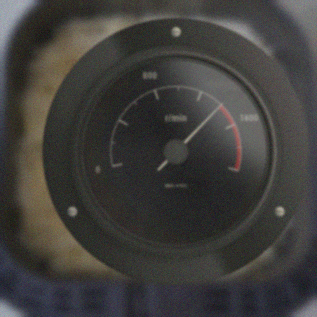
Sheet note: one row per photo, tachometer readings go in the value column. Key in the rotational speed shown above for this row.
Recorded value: 1400 rpm
